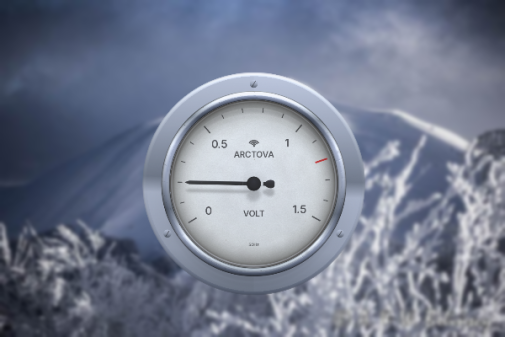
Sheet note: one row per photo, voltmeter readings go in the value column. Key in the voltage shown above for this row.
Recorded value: 0.2 V
